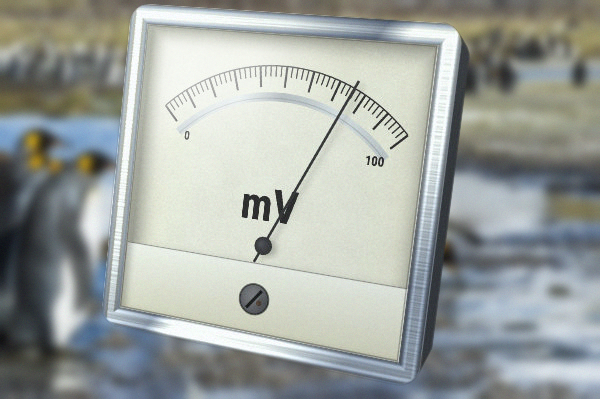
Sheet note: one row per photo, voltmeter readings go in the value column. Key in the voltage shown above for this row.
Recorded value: 76 mV
